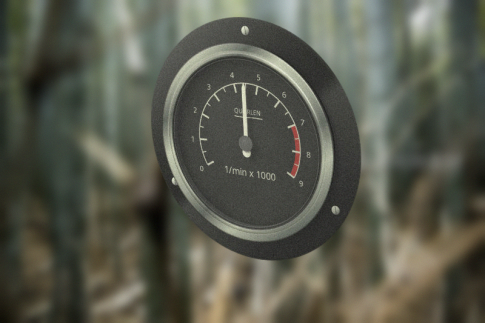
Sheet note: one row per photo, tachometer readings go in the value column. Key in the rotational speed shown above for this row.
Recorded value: 4500 rpm
